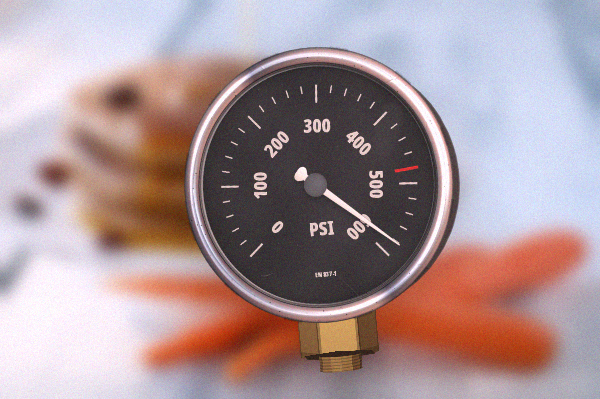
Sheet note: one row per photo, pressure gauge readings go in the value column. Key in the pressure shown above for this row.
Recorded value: 580 psi
